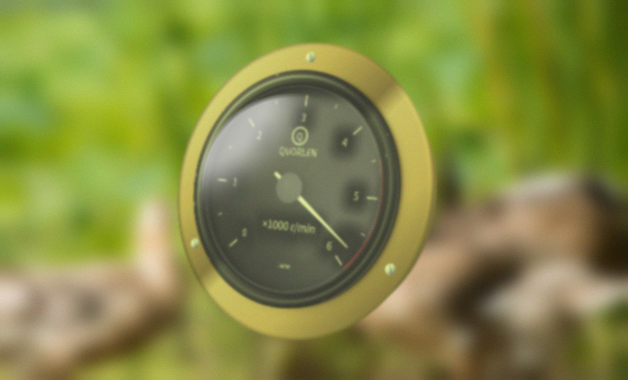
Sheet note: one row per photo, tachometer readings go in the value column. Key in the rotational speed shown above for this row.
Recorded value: 5750 rpm
